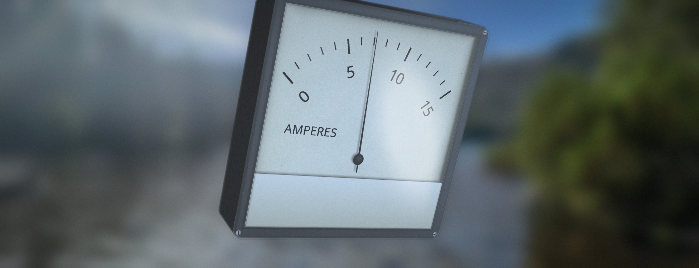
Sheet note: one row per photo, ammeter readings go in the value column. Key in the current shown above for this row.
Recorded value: 7 A
